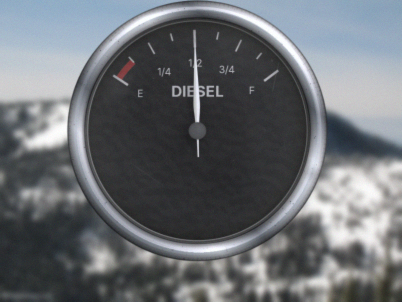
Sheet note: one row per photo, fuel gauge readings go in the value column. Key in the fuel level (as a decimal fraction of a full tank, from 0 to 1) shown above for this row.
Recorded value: 0.5
